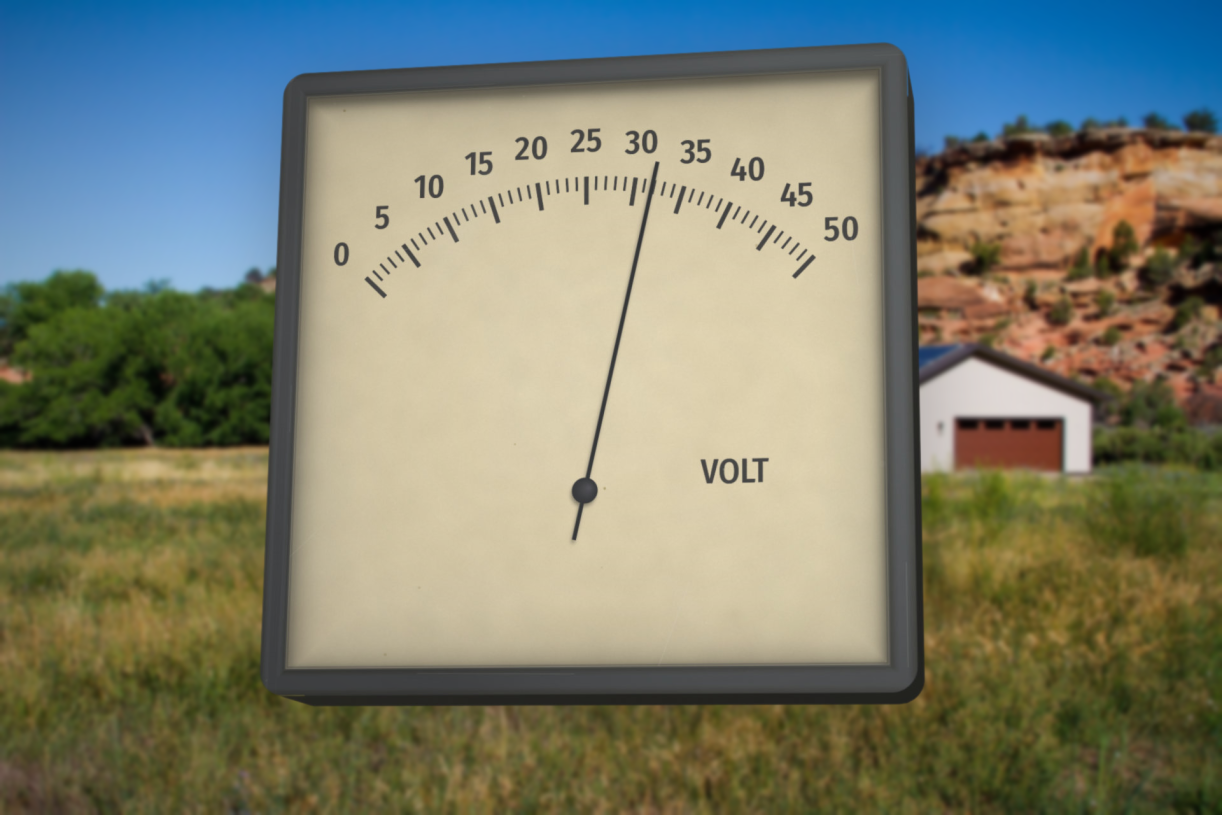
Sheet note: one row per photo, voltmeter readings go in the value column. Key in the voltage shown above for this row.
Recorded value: 32 V
